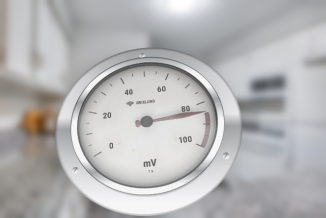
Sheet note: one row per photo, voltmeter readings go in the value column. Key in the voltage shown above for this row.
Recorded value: 85 mV
